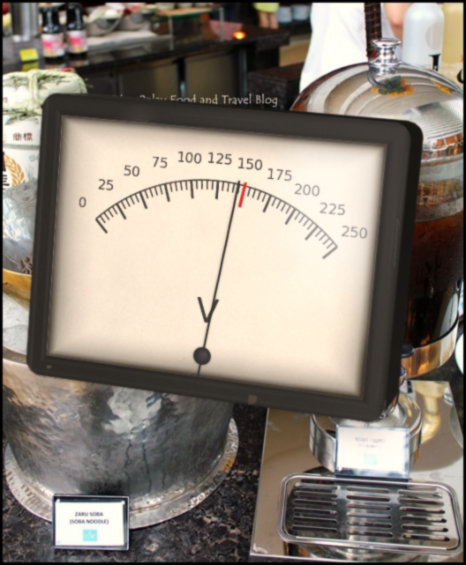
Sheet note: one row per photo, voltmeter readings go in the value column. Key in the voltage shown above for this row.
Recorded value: 145 V
